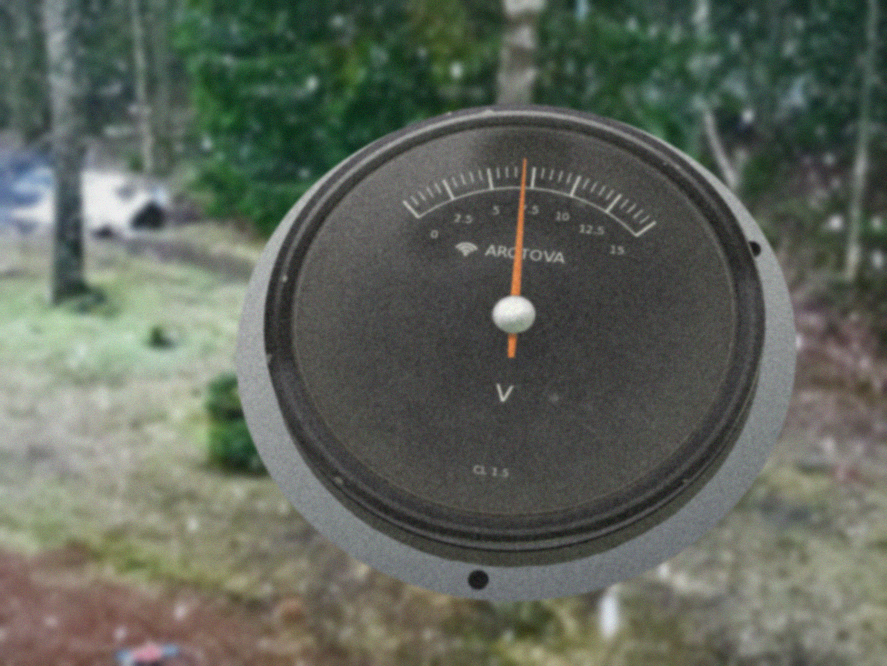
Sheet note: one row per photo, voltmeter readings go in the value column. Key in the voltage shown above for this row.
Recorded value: 7 V
